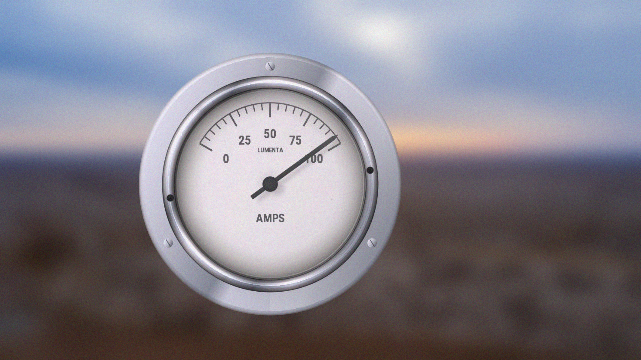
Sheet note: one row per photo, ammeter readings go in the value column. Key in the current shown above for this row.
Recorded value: 95 A
